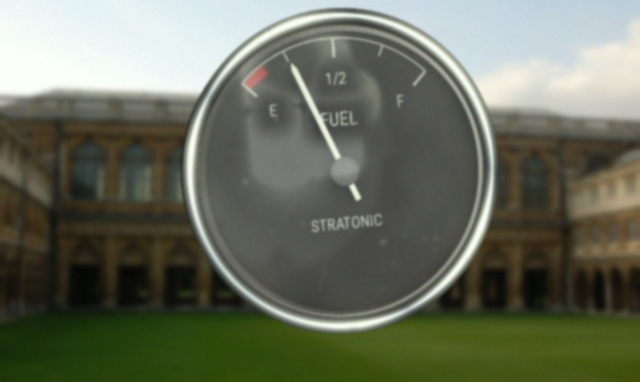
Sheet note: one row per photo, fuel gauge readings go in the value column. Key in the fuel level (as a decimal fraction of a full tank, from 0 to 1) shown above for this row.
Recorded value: 0.25
